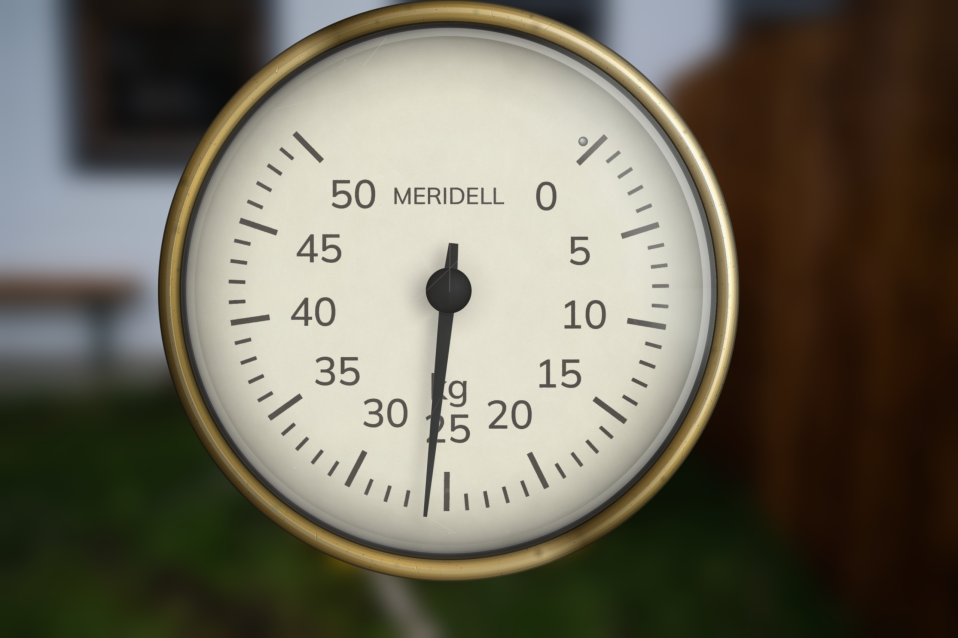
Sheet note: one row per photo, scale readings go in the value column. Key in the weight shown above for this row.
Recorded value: 26 kg
